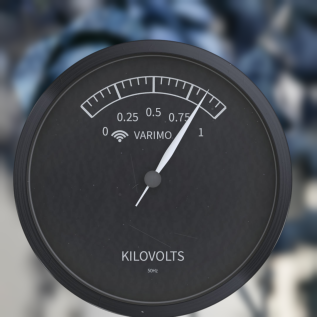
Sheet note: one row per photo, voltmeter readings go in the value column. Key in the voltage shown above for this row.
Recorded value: 0.85 kV
